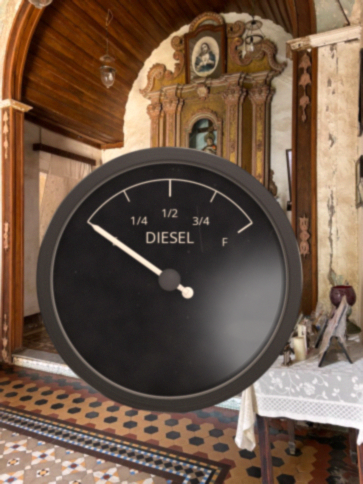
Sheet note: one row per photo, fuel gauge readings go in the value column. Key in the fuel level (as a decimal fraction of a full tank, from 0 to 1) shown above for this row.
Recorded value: 0
